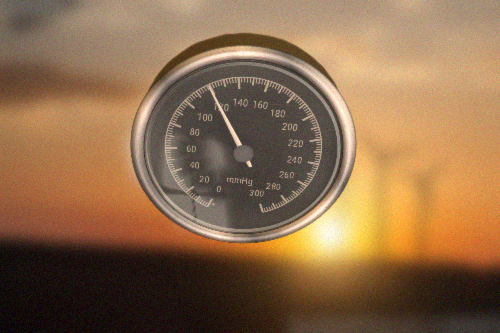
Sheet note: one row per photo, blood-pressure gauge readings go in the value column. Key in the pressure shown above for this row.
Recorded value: 120 mmHg
